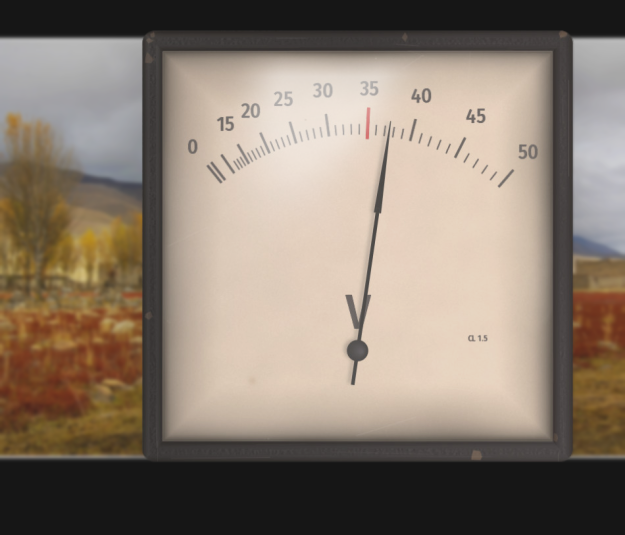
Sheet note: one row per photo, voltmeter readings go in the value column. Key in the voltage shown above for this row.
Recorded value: 37.5 V
